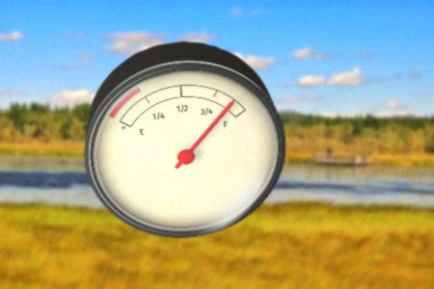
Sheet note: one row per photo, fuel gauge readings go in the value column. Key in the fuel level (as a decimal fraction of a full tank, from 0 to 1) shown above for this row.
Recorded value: 0.875
